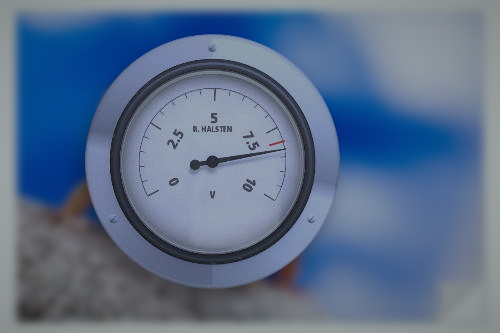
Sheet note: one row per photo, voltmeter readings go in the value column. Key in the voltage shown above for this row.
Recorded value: 8.25 V
